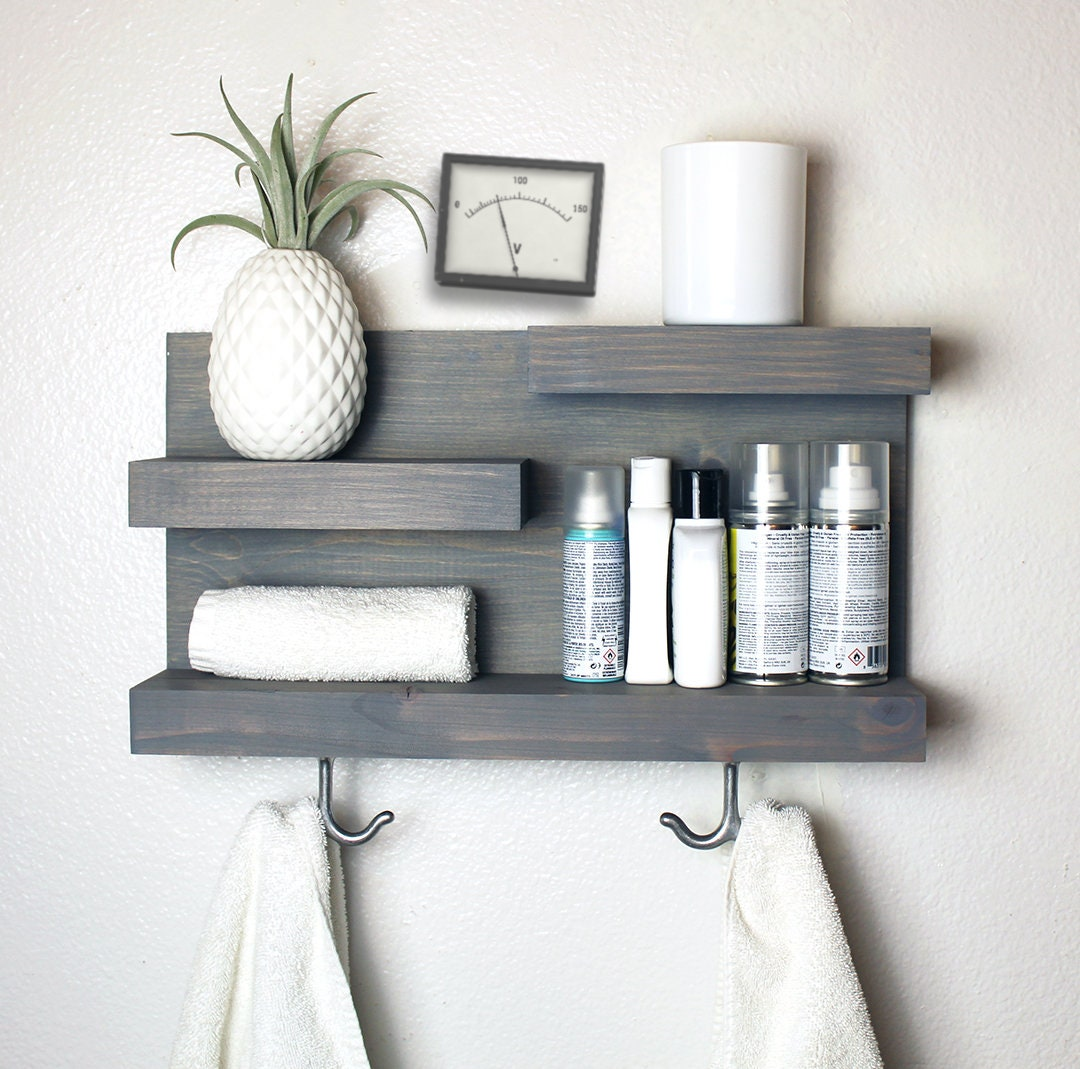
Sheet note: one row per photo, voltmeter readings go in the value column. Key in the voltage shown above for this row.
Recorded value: 75 V
